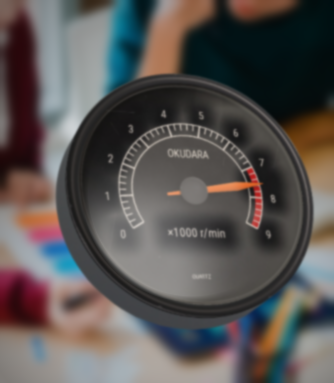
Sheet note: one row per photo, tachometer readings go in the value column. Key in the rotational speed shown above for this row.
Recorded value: 7600 rpm
